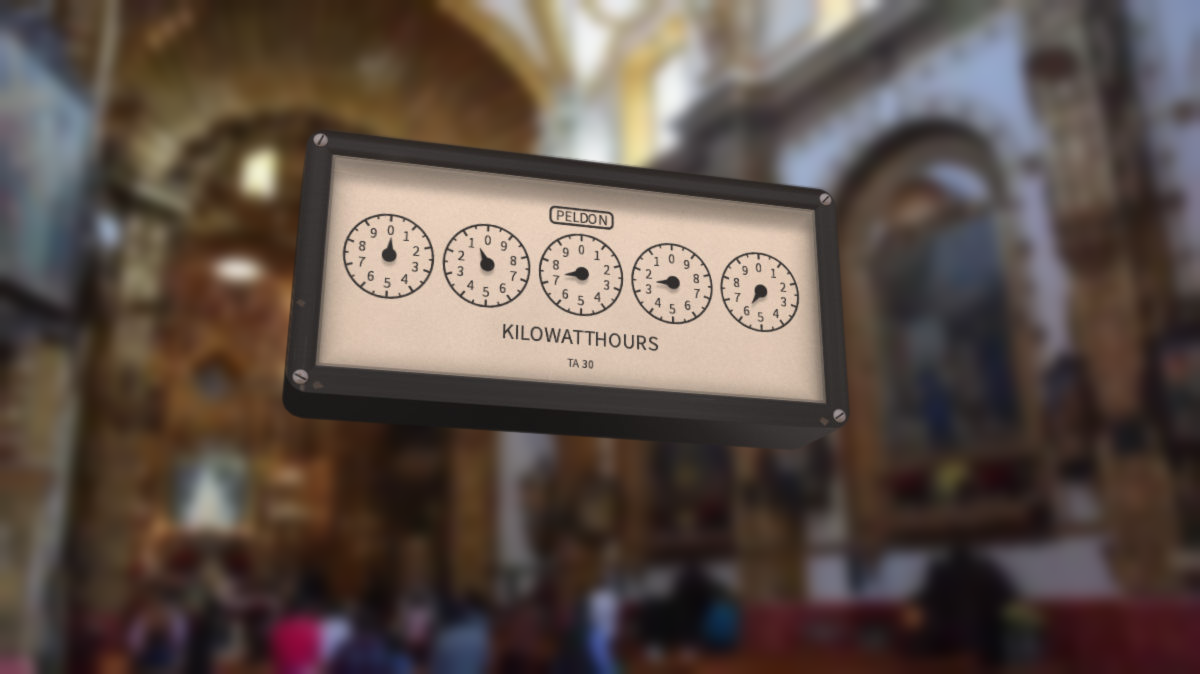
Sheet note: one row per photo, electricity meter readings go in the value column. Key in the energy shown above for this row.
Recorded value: 726 kWh
